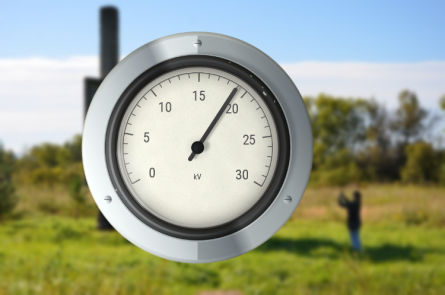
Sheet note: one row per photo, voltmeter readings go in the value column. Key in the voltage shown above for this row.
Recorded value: 19 kV
